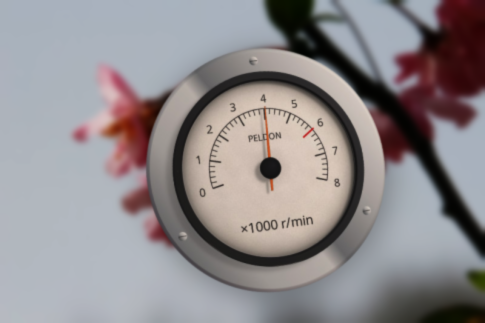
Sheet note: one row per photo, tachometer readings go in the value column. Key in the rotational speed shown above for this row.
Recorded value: 4000 rpm
